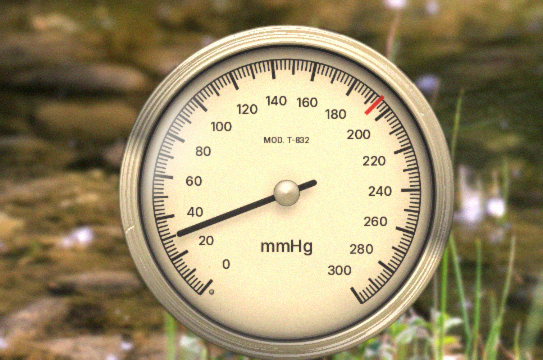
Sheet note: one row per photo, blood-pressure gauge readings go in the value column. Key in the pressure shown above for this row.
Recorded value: 30 mmHg
